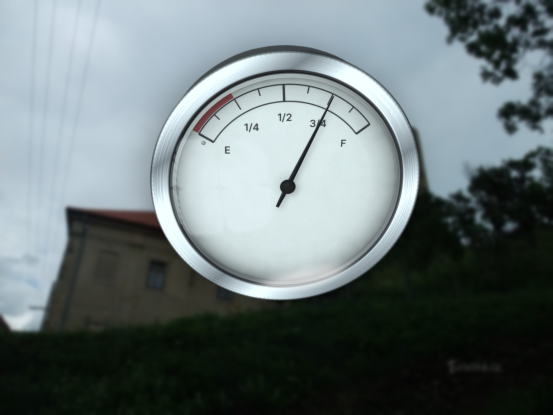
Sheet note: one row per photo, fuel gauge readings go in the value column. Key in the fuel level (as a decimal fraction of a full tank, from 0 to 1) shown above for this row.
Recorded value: 0.75
